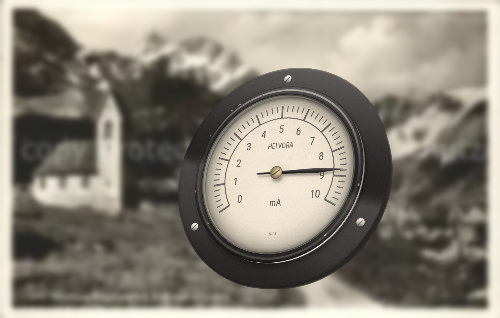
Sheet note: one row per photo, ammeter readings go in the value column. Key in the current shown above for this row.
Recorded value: 8.8 mA
